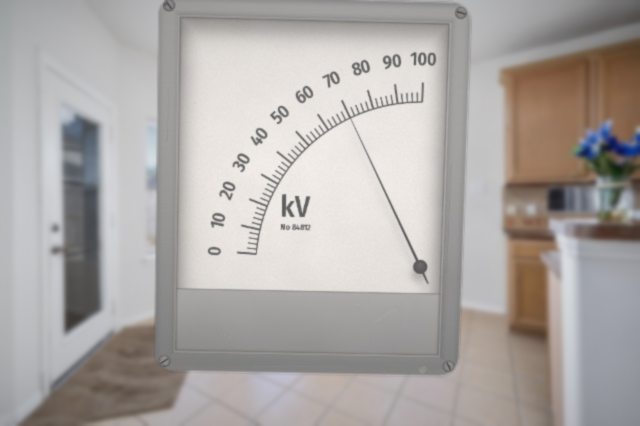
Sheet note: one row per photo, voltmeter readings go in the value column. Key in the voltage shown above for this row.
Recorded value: 70 kV
